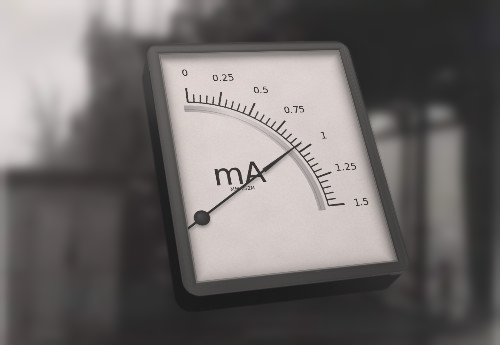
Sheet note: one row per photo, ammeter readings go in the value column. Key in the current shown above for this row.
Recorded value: 0.95 mA
